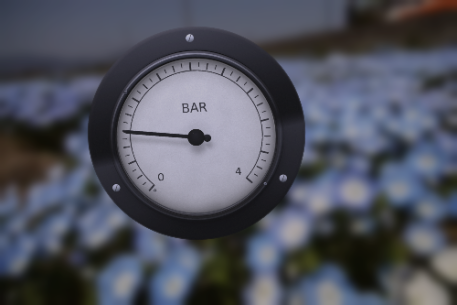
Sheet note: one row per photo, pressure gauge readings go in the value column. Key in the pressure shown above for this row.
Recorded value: 0.8 bar
